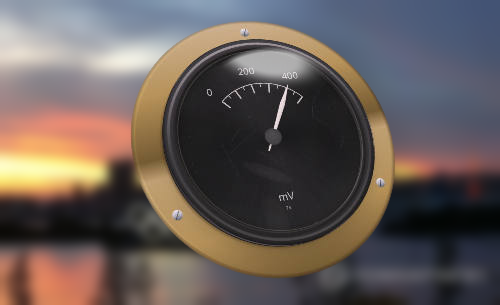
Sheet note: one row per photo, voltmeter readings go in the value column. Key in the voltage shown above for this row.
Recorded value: 400 mV
